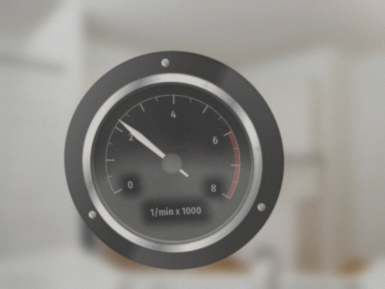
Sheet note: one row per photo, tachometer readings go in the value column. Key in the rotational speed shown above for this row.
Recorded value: 2250 rpm
